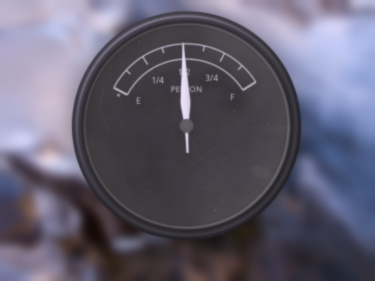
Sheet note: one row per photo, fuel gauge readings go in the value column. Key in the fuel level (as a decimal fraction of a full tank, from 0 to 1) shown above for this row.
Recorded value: 0.5
